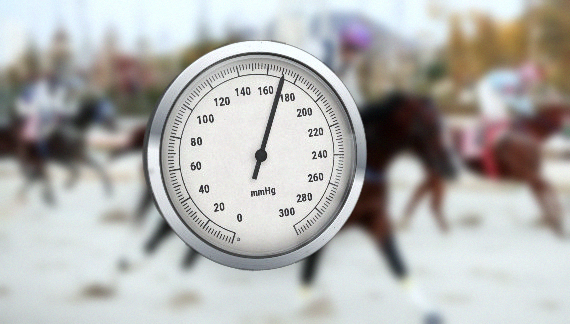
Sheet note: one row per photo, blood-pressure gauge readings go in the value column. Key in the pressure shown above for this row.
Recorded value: 170 mmHg
